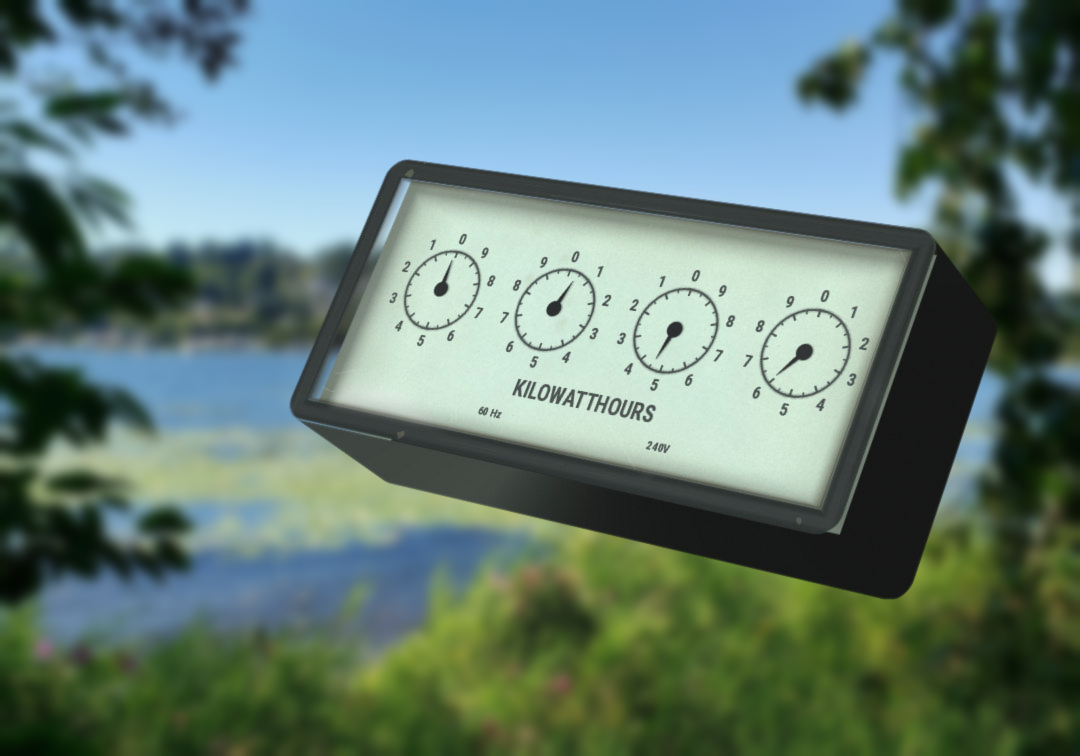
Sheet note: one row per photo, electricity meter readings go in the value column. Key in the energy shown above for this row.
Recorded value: 46 kWh
